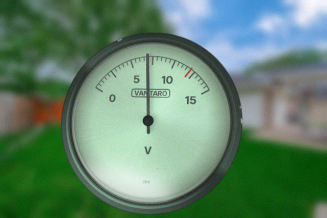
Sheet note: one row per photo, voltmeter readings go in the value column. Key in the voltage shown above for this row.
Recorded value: 7 V
